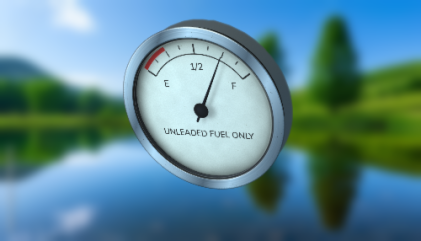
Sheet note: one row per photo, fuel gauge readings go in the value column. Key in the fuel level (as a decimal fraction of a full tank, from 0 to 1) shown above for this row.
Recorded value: 0.75
